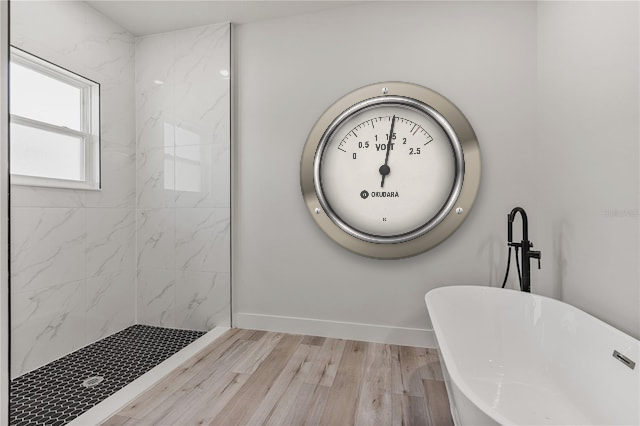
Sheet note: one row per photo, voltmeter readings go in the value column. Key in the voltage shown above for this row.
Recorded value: 1.5 V
